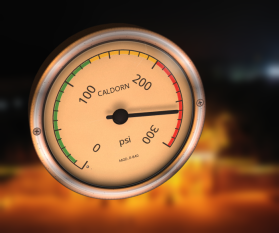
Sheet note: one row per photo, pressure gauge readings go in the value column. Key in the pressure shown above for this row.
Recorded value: 260 psi
